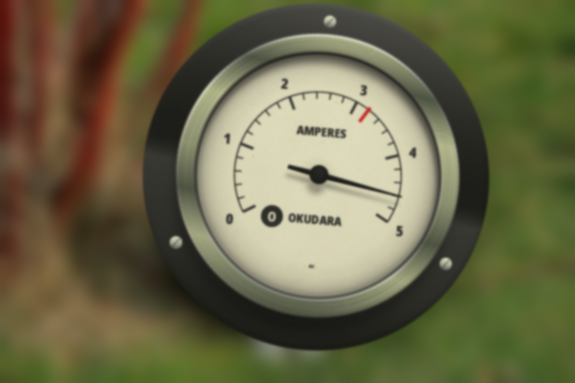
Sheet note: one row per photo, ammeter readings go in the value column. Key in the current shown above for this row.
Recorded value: 4.6 A
